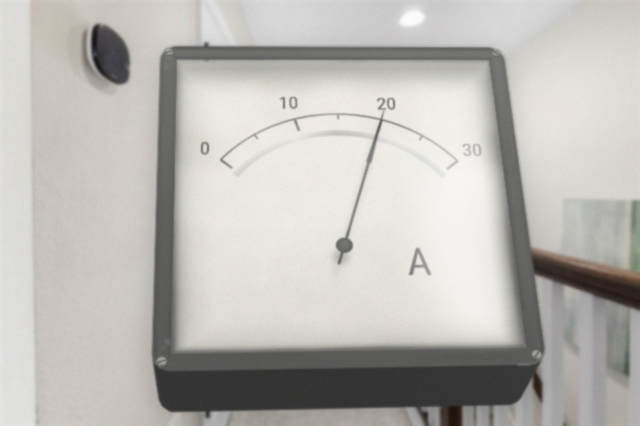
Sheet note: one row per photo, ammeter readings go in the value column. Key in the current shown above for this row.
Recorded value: 20 A
